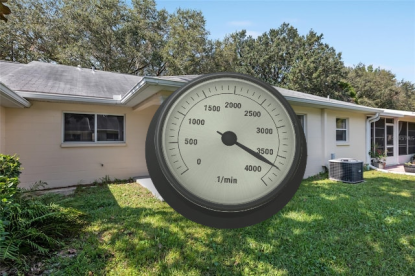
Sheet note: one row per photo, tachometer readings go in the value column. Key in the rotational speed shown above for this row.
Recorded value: 3700 rpm
